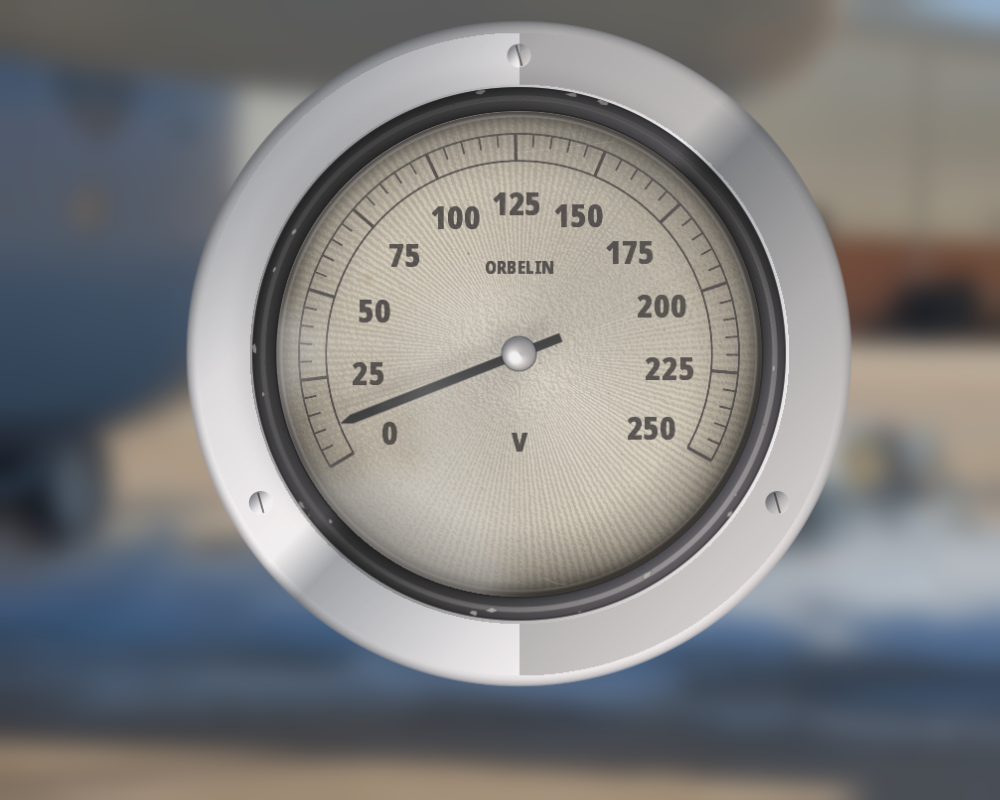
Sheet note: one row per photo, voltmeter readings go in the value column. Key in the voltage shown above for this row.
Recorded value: 10 V
